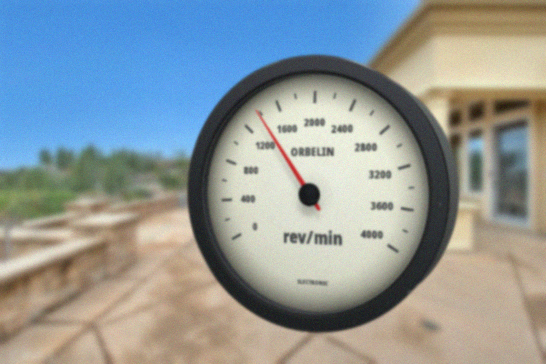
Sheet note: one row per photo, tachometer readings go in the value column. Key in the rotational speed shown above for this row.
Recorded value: 1400 rpm
